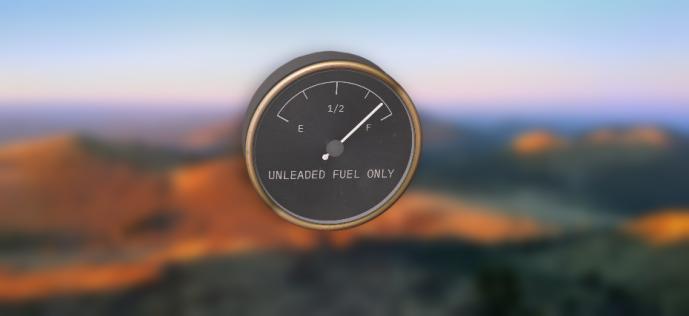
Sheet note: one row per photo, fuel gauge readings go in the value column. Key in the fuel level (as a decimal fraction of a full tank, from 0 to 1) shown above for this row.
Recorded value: 0.875
